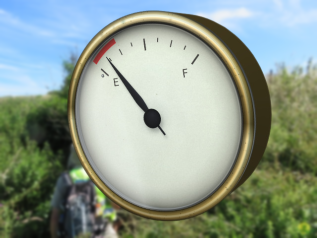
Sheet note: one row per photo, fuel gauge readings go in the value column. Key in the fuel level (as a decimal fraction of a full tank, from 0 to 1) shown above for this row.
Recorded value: 0.125
